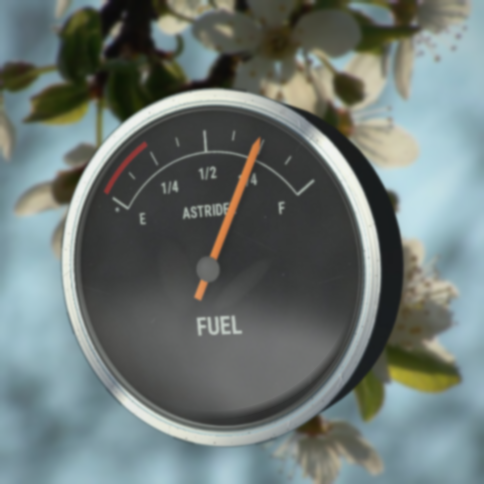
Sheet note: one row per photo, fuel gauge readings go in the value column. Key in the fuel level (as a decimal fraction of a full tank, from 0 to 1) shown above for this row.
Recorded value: 0.75
